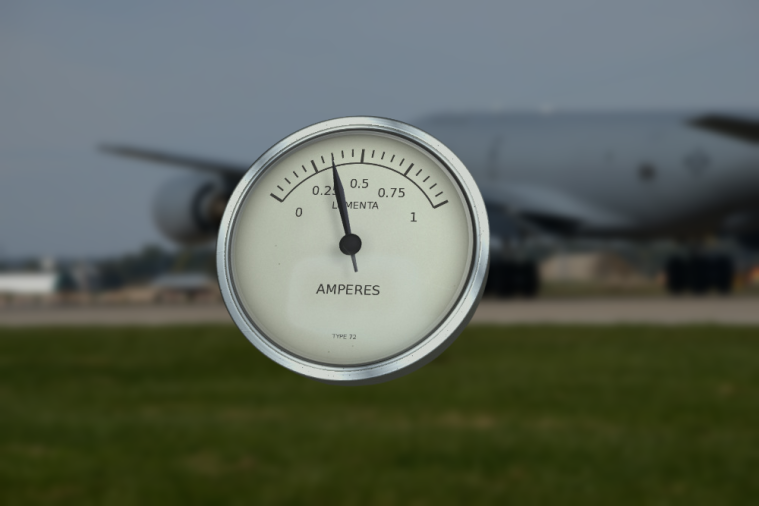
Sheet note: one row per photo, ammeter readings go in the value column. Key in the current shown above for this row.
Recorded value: 0.35 A
